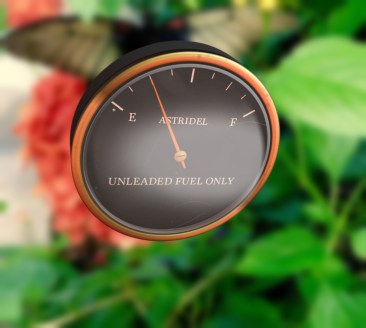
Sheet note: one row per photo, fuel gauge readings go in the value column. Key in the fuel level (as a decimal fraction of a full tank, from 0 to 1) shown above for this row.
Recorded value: 0.25
